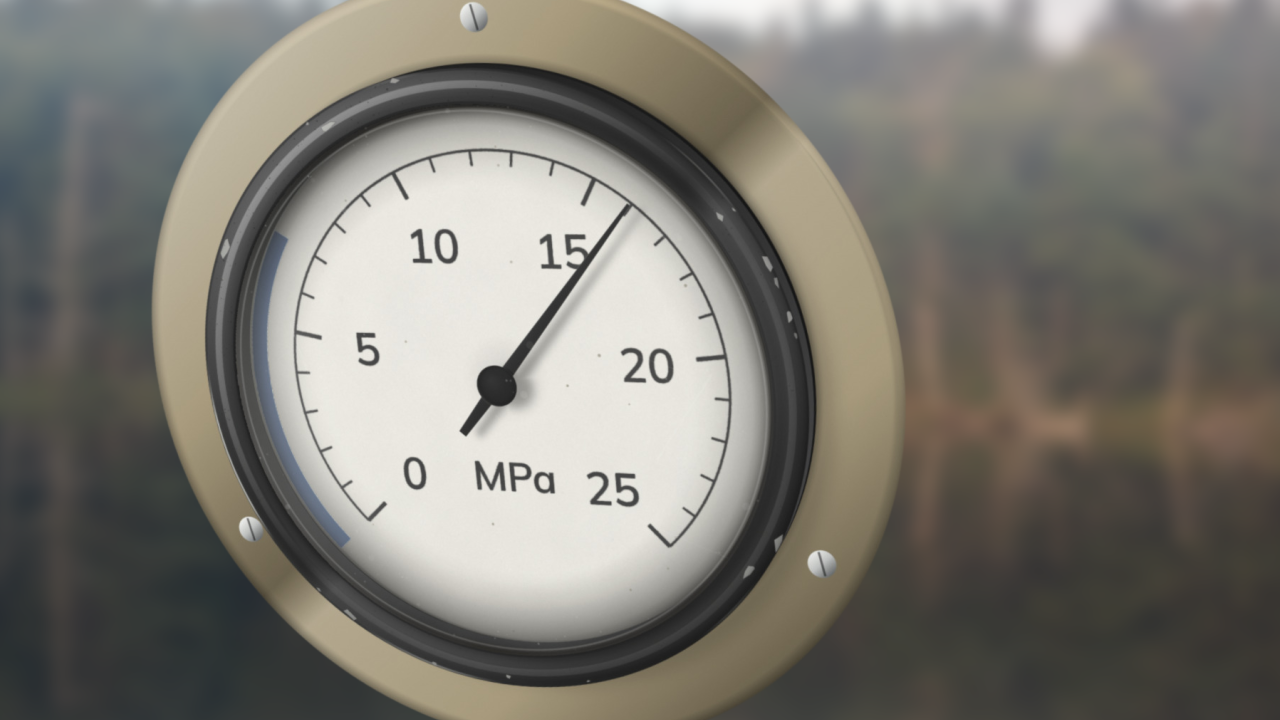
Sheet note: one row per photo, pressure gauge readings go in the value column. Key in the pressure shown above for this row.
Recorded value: 16 MPa
